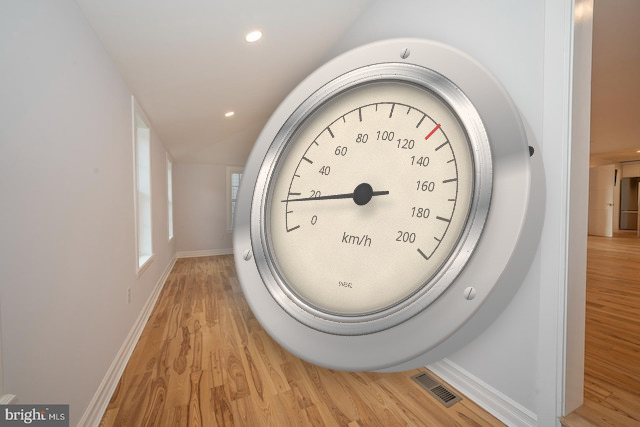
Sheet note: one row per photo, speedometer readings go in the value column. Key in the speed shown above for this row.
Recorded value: 15 km/h
